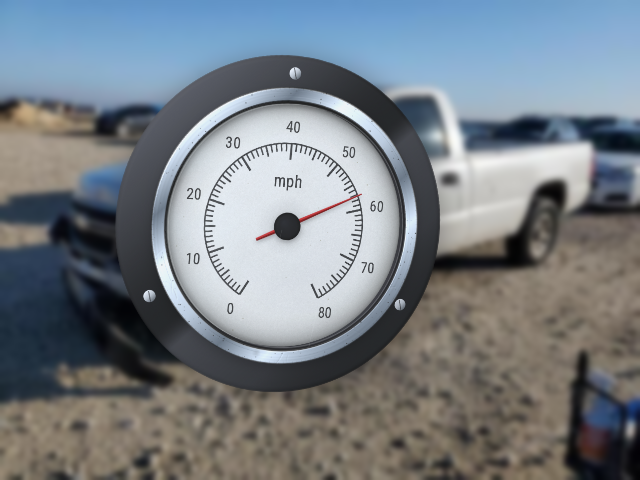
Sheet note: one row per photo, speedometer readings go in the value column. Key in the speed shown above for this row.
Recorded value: 57 mph
